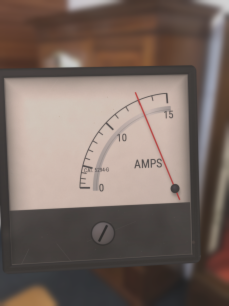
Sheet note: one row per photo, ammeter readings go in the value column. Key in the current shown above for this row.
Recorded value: 13 A
